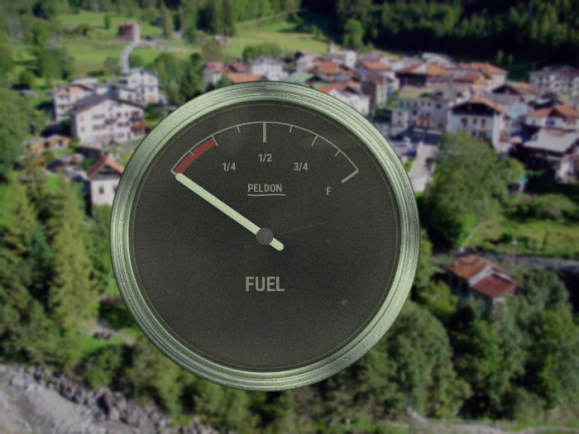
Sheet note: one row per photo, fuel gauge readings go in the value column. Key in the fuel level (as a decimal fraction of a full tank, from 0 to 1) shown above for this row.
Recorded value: 0
